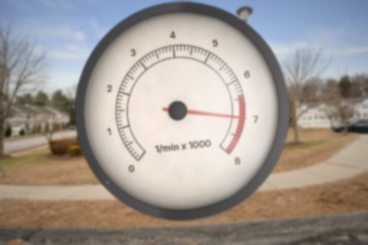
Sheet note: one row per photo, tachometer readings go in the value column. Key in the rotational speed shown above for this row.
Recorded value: 7000 rpm
